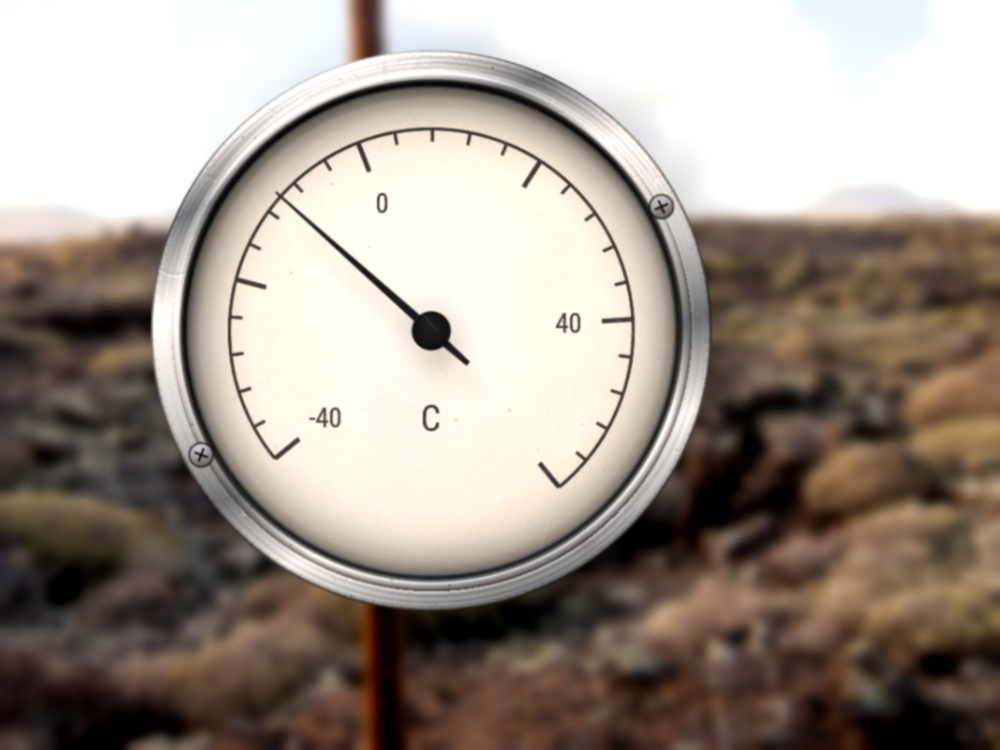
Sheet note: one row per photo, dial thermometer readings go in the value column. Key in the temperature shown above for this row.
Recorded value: -10 °C
